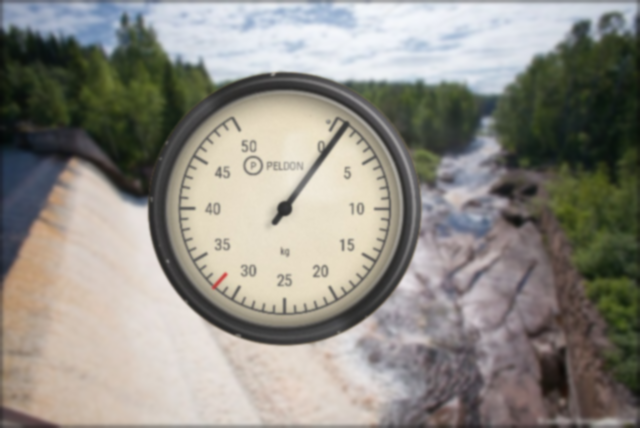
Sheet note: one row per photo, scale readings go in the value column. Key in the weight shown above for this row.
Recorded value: 1 kg
